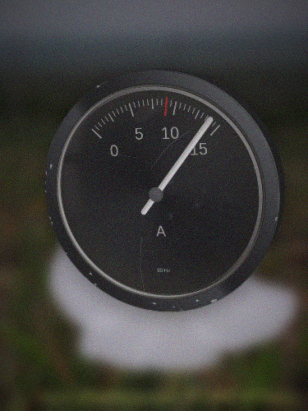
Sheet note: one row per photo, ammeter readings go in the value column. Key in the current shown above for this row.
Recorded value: 14 A
